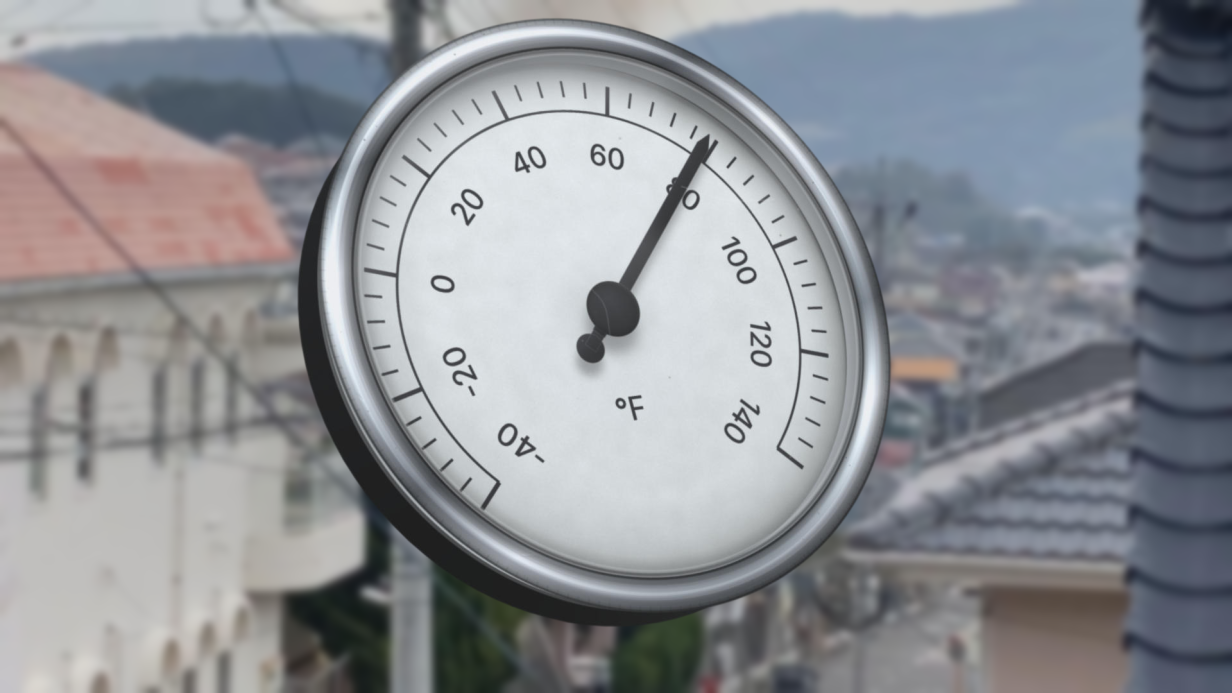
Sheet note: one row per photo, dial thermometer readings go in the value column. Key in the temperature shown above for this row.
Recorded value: 78 °F
